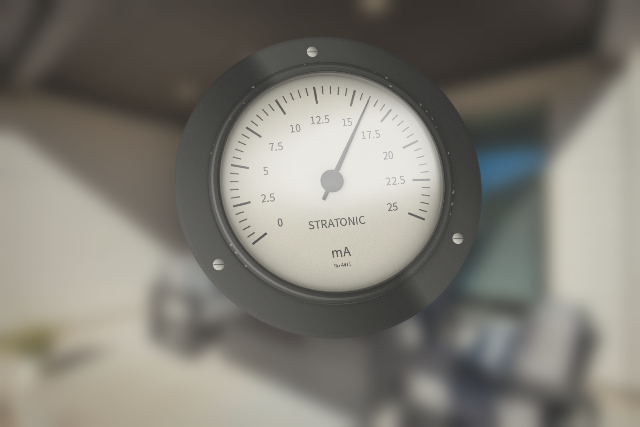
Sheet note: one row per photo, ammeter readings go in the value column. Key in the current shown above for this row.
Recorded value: 16 mA
